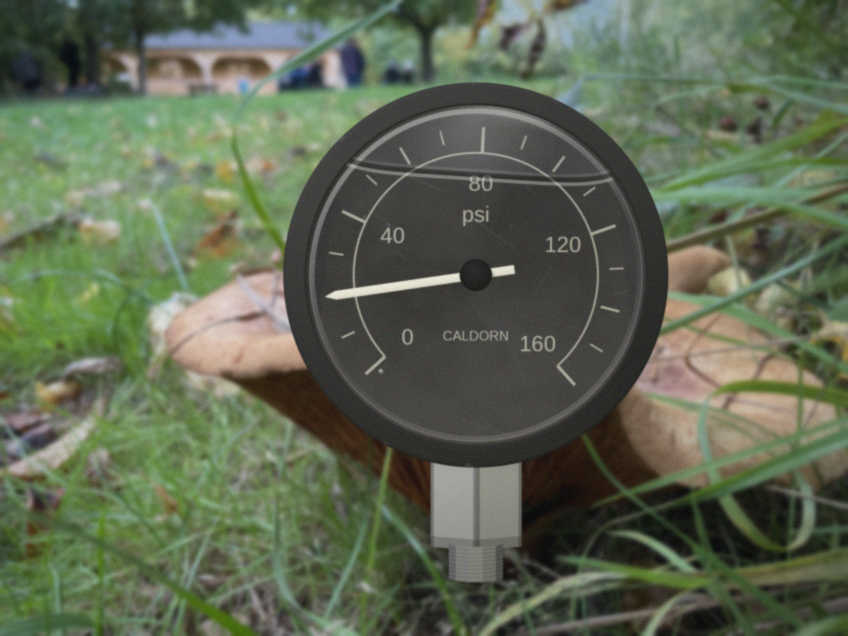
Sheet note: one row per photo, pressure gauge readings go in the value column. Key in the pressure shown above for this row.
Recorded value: 20 psi
